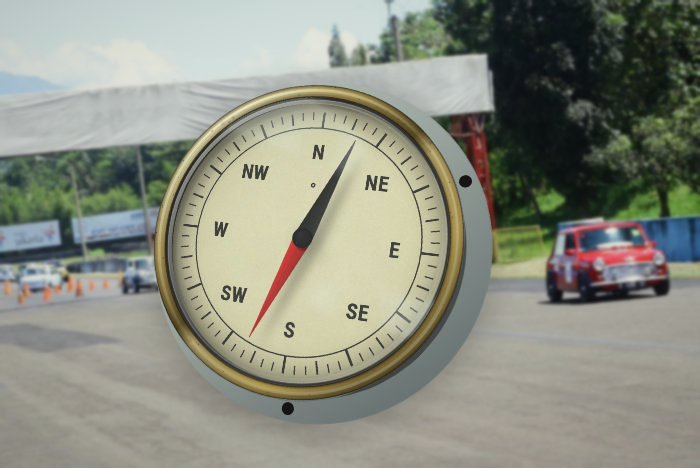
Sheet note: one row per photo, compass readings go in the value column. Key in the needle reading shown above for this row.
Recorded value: 200 °
